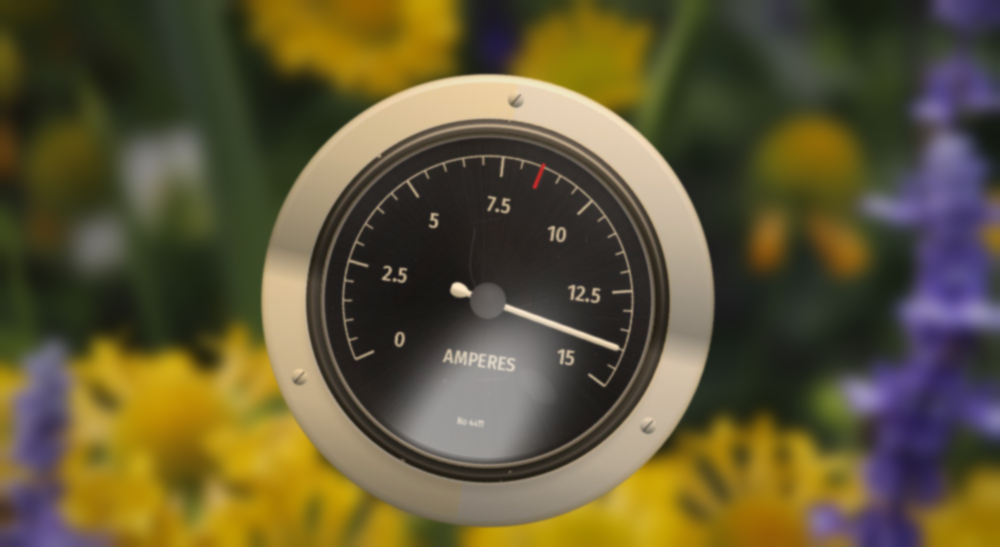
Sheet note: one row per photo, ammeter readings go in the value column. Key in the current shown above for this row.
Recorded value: 14 A
